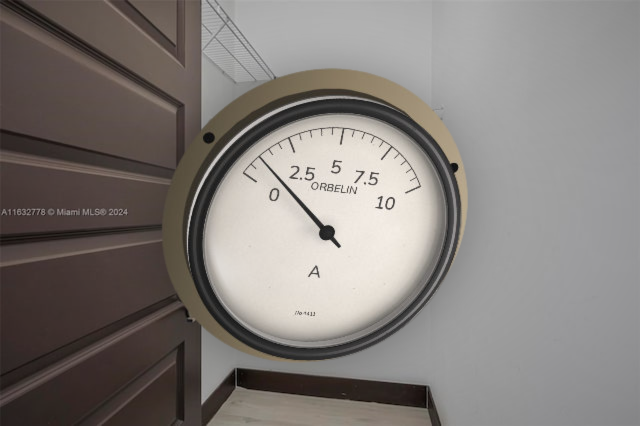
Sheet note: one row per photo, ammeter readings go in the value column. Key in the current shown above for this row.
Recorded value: 1 A
